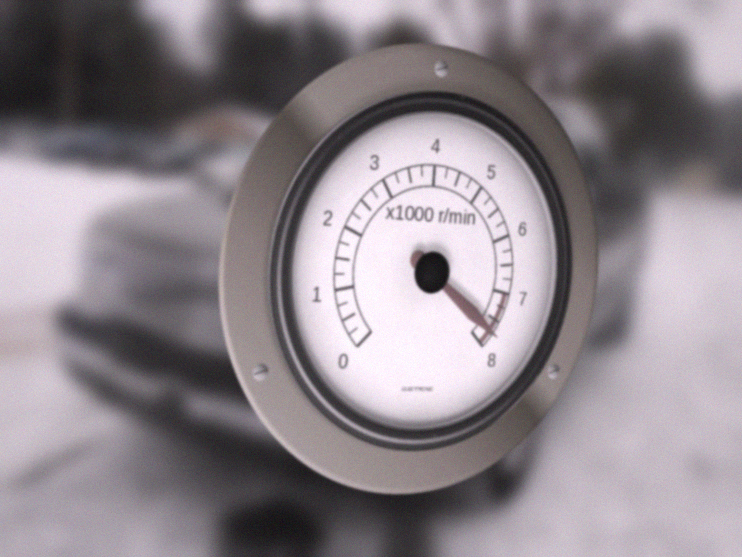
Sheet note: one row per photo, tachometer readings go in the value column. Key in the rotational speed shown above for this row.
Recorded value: 7750 rpm
